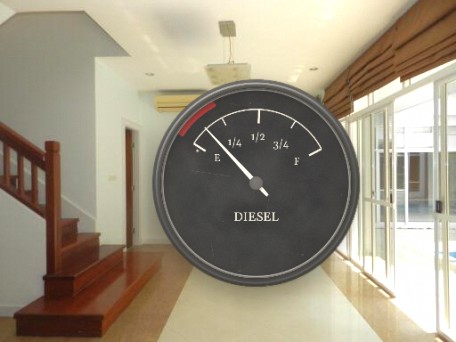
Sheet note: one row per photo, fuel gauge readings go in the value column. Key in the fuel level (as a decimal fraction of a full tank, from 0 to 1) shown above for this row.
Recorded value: 0.125
